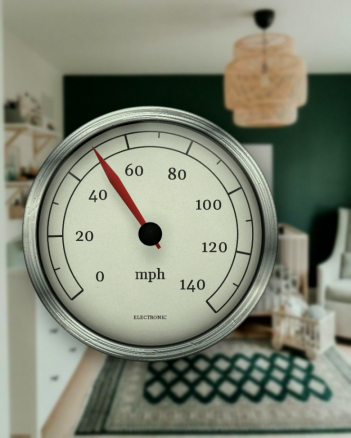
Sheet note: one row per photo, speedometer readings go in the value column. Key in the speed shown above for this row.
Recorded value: 50 mph
